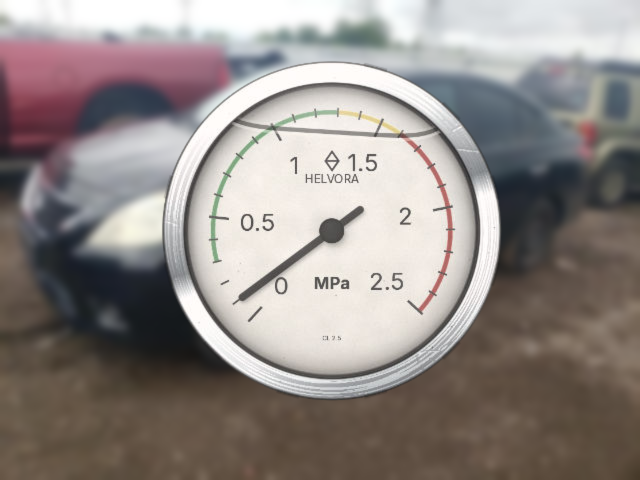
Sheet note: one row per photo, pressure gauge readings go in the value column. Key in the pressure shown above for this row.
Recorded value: 0.1 MPa
